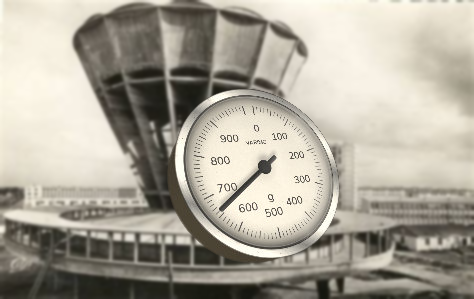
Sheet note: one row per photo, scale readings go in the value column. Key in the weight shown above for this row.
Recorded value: 660 g
